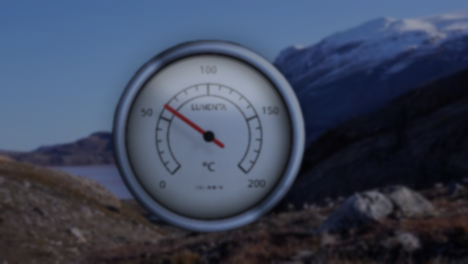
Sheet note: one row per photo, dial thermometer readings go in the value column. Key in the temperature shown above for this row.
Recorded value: 60 °C
